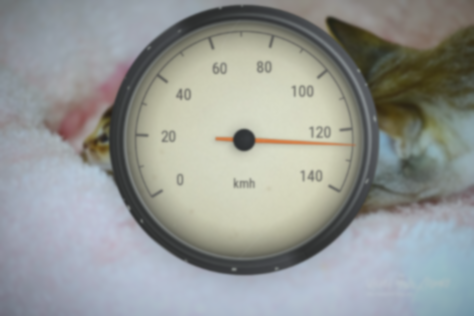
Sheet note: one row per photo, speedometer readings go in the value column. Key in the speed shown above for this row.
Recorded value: 125 km/h
